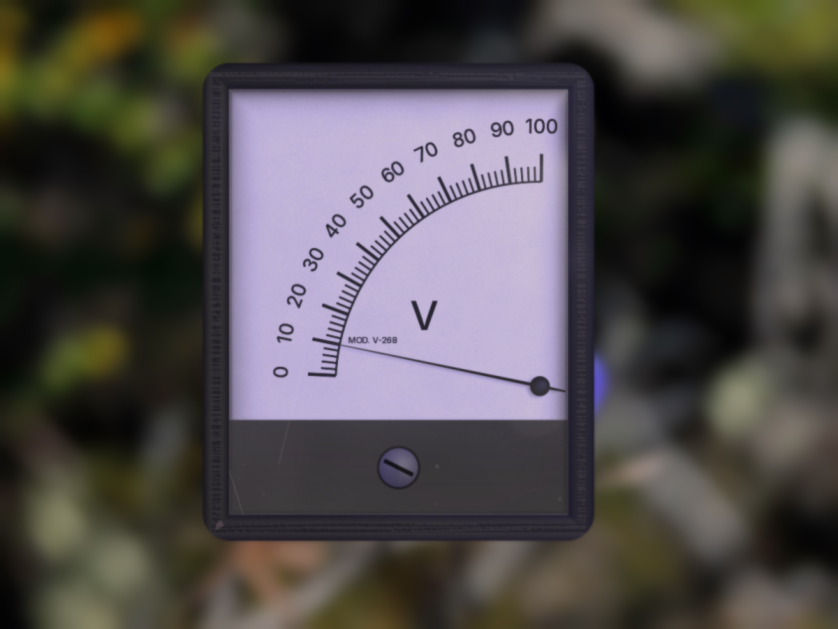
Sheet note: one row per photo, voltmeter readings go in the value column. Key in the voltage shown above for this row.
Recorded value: 10 V
